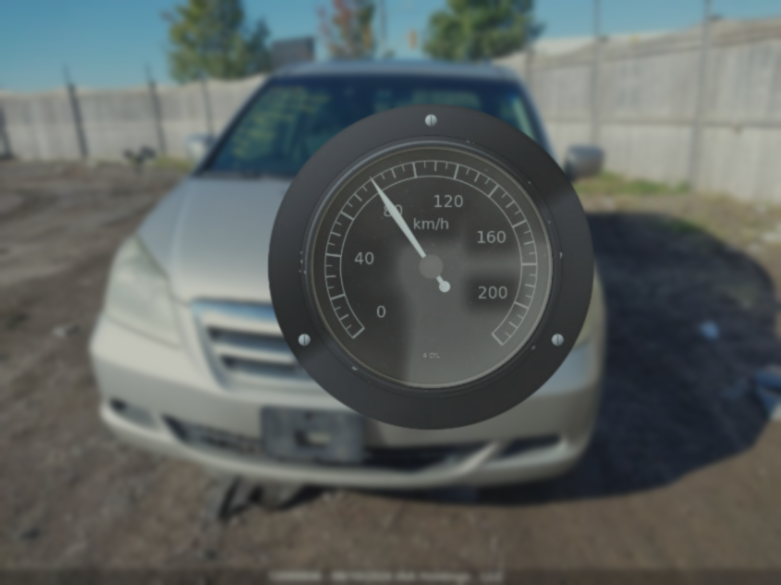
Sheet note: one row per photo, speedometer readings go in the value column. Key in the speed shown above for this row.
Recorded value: 80 km/h
